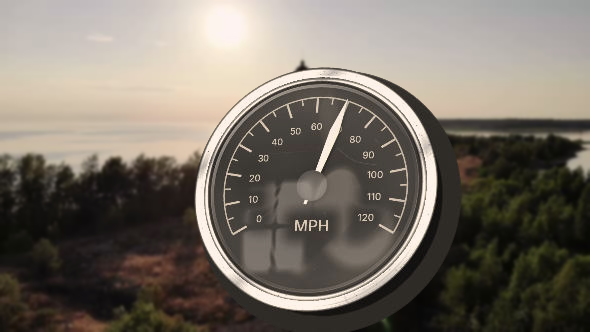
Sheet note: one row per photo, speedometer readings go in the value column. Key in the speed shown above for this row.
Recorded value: 70 mph
